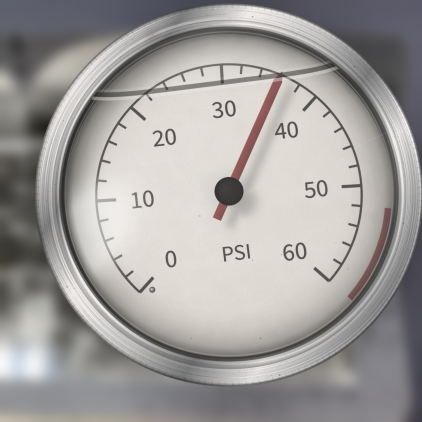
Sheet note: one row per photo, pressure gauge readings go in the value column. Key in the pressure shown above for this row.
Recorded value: 36 psi
